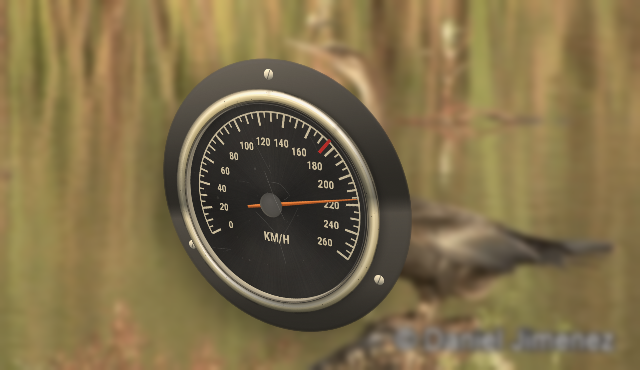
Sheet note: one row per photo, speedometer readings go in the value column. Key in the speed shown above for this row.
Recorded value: 215 km/h
